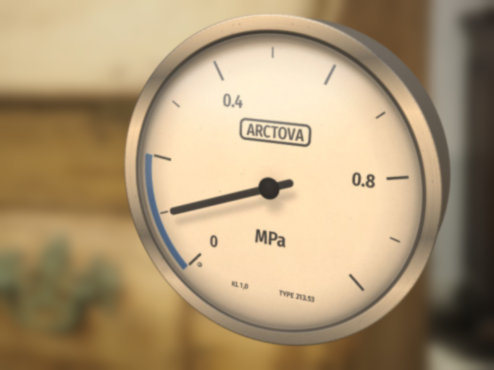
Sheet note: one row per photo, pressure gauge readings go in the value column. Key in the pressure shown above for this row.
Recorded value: 0.1 MPa
